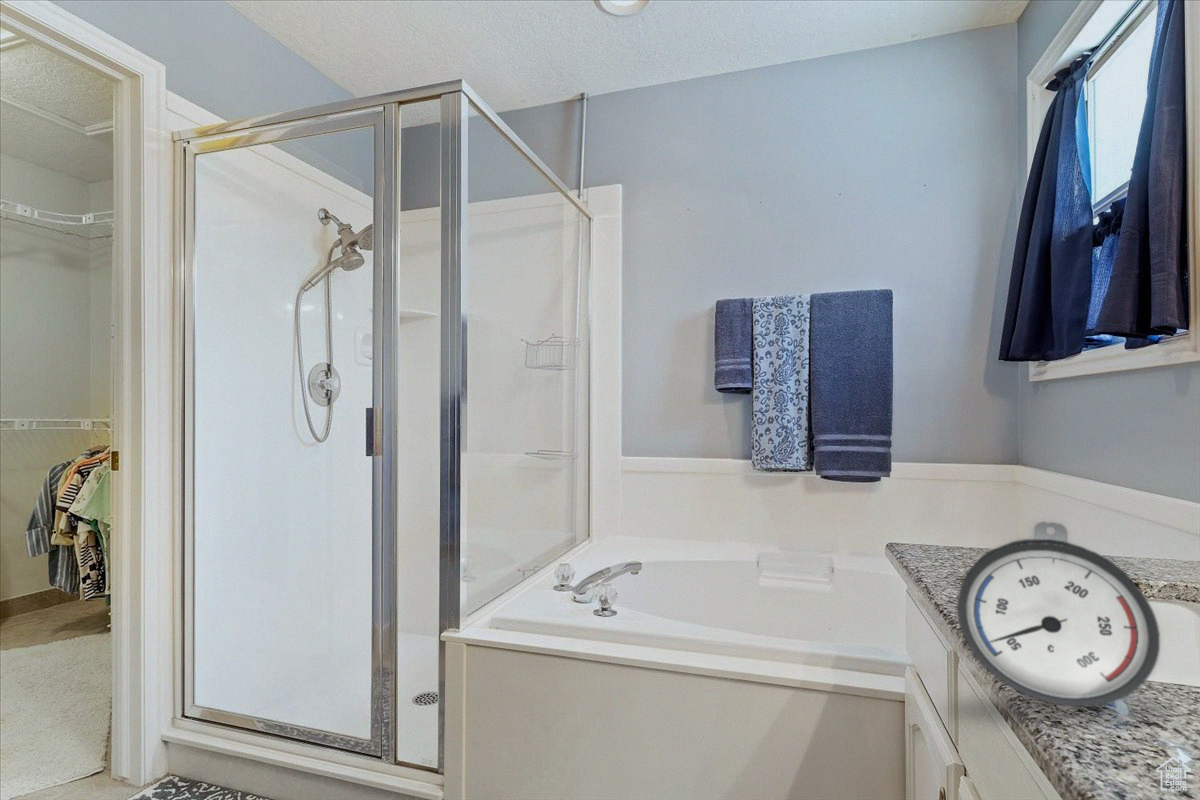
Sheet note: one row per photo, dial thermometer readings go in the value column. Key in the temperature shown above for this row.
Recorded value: 62.5 °C
